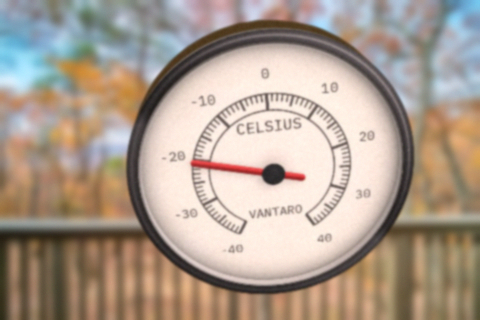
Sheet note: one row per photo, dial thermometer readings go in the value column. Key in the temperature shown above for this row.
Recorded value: -20 °C
